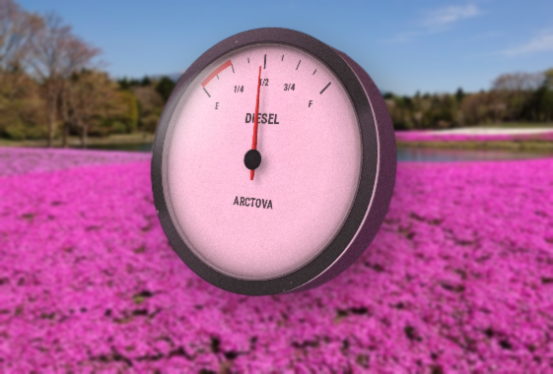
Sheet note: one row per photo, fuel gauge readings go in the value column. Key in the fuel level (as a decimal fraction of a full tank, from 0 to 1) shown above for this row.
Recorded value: 0.5
